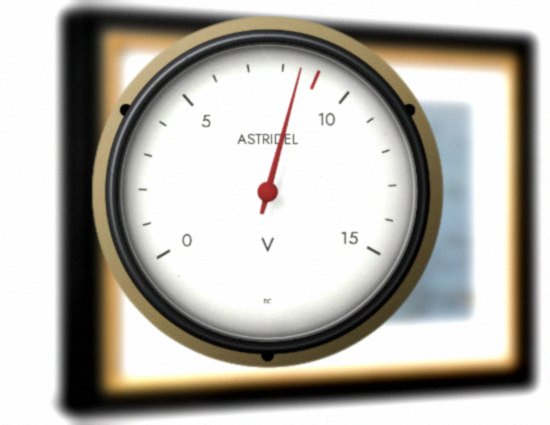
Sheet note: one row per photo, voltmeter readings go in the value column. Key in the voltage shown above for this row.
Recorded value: 8.5 V
